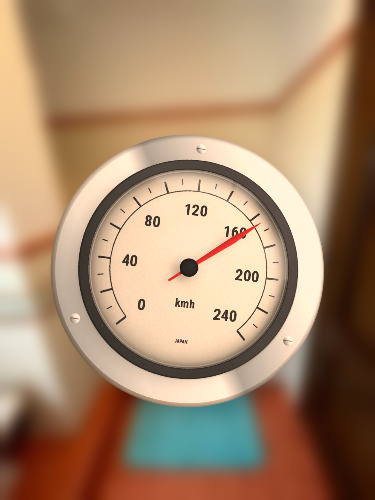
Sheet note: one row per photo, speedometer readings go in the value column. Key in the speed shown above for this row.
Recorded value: 165 km/h
